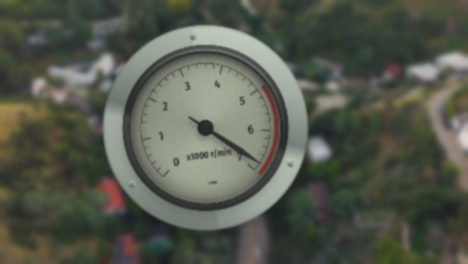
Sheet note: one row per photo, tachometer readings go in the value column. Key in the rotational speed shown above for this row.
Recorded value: 6800 rpm
